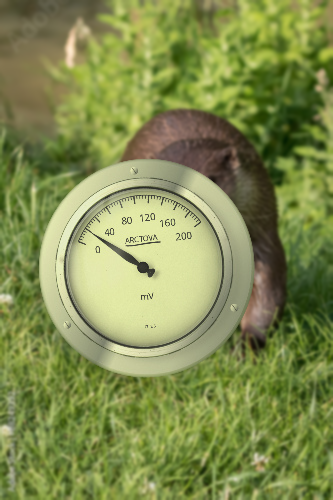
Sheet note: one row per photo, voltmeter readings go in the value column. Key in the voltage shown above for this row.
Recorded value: 20 mV
